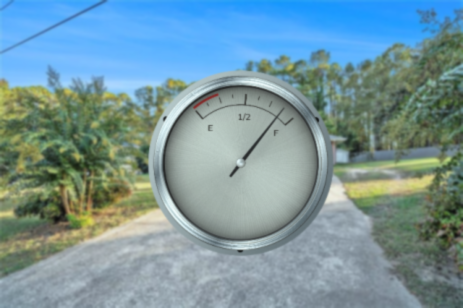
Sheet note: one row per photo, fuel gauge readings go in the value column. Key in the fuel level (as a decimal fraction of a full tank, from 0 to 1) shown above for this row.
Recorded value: 0.875
